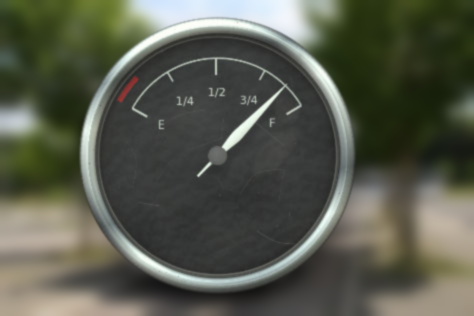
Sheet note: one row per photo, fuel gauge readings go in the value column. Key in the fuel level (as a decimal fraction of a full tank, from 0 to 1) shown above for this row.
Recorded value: 0.875
